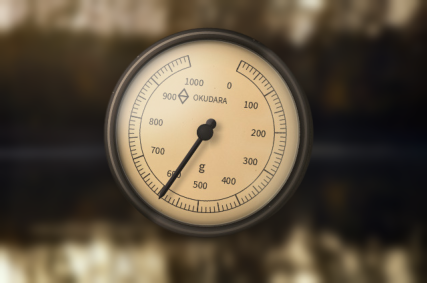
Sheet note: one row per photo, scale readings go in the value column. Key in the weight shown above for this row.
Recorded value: 590 g
